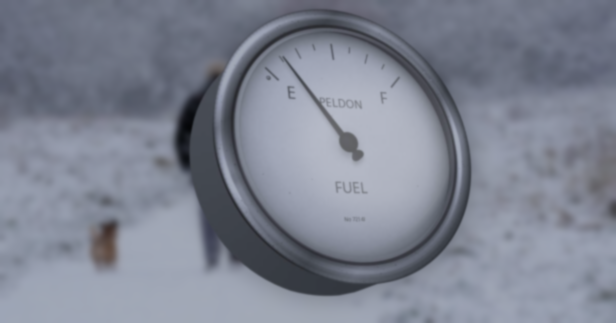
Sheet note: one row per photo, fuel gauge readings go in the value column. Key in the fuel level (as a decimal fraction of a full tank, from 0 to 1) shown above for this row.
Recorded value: 0.125
